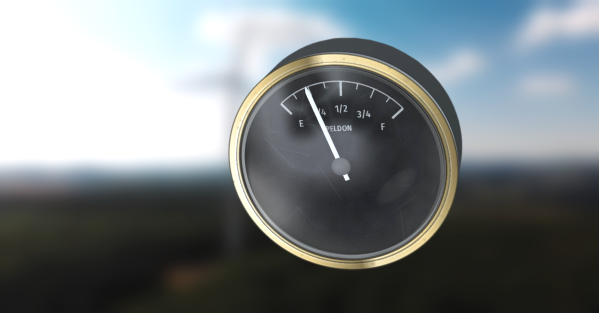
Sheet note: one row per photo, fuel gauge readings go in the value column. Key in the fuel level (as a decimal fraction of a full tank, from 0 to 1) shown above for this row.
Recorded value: 0.25
